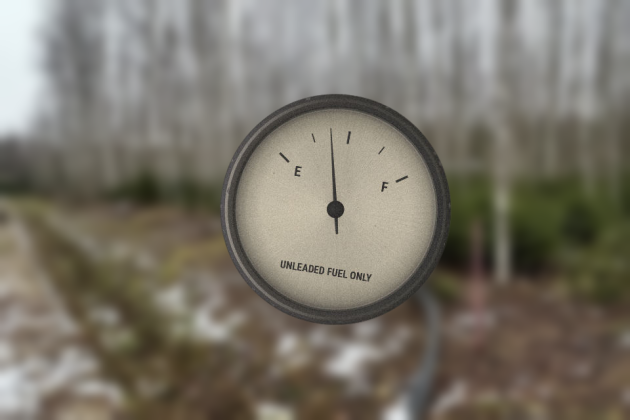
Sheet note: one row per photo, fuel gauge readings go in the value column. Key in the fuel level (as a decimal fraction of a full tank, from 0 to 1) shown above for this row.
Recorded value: 0.375
